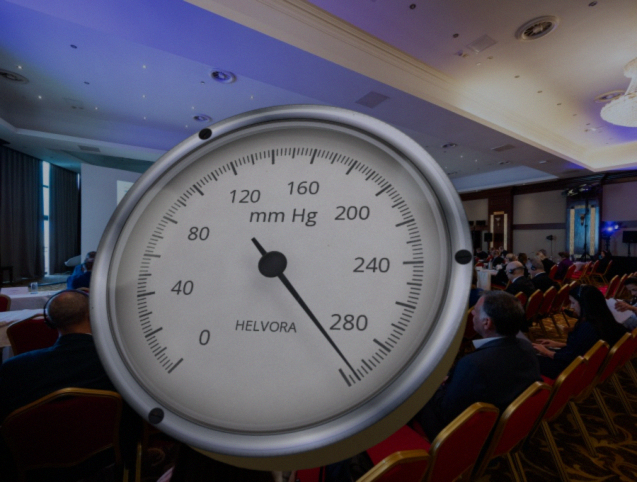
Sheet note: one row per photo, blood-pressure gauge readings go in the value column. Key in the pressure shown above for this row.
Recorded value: 296 mmHg
